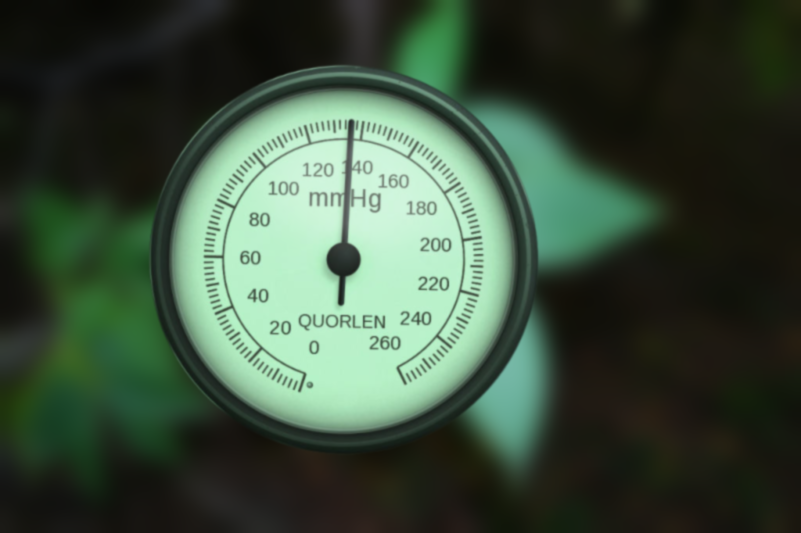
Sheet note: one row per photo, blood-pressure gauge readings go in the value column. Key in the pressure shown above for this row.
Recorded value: 136 mmHg
